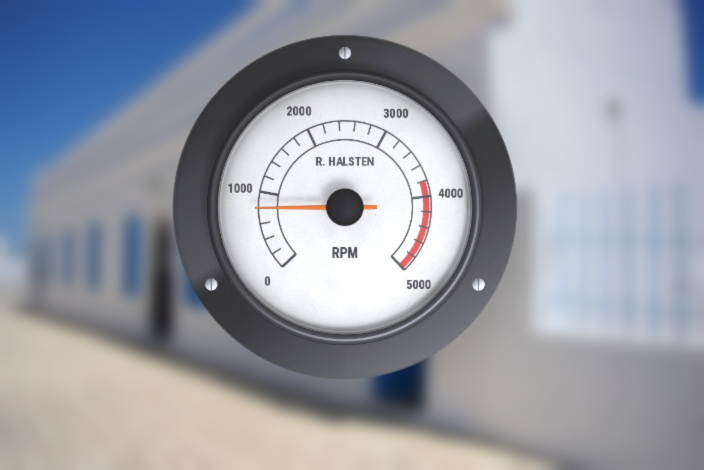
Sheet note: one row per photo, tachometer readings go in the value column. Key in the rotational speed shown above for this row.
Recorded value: 800 rpm
